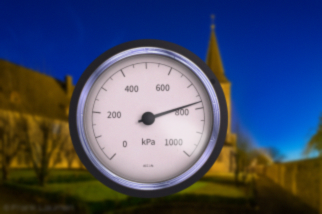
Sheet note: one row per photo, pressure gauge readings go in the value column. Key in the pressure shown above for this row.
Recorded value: 775 kPa
